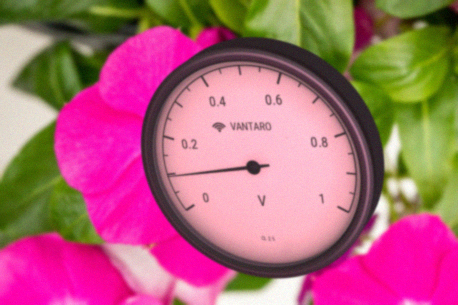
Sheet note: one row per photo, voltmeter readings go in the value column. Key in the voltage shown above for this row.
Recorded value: 0.1 V
